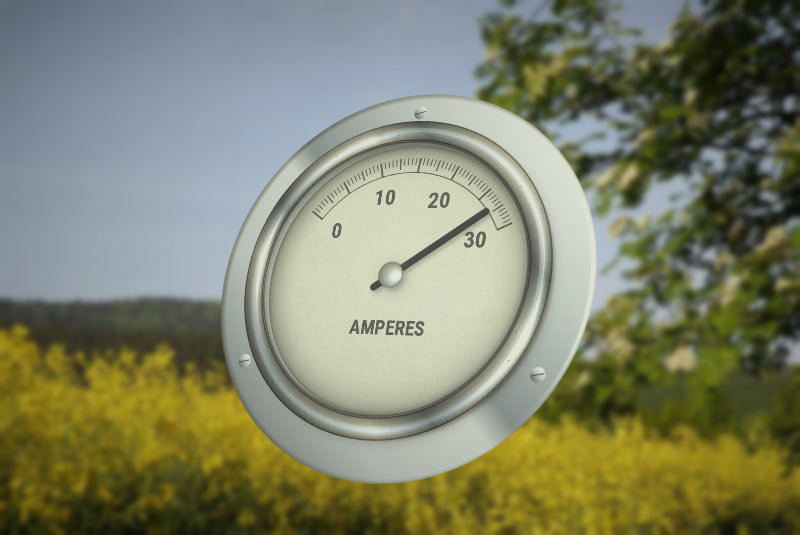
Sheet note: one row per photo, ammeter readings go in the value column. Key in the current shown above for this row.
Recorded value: 27.5 A
